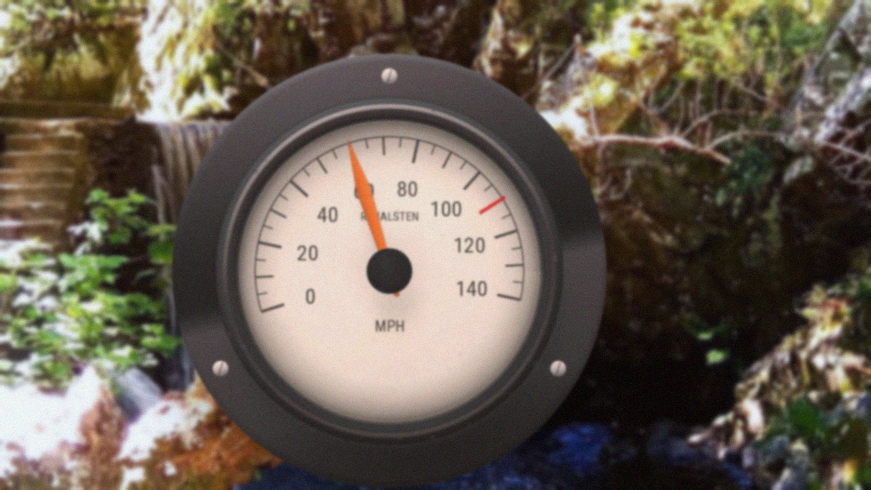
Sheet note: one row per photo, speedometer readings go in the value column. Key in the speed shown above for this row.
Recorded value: 60 mph
